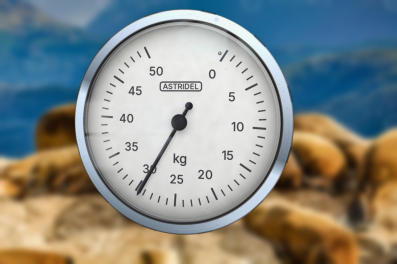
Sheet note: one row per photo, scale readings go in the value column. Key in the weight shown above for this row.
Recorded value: 29.5 kg
